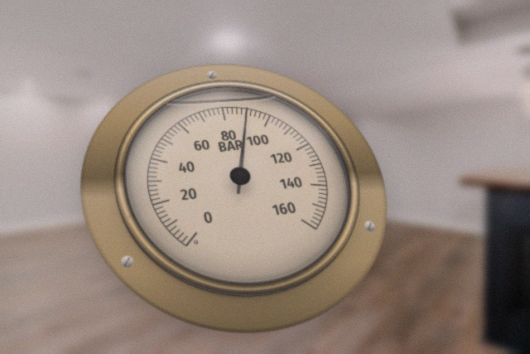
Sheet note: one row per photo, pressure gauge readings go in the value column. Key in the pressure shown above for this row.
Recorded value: 90 bar
